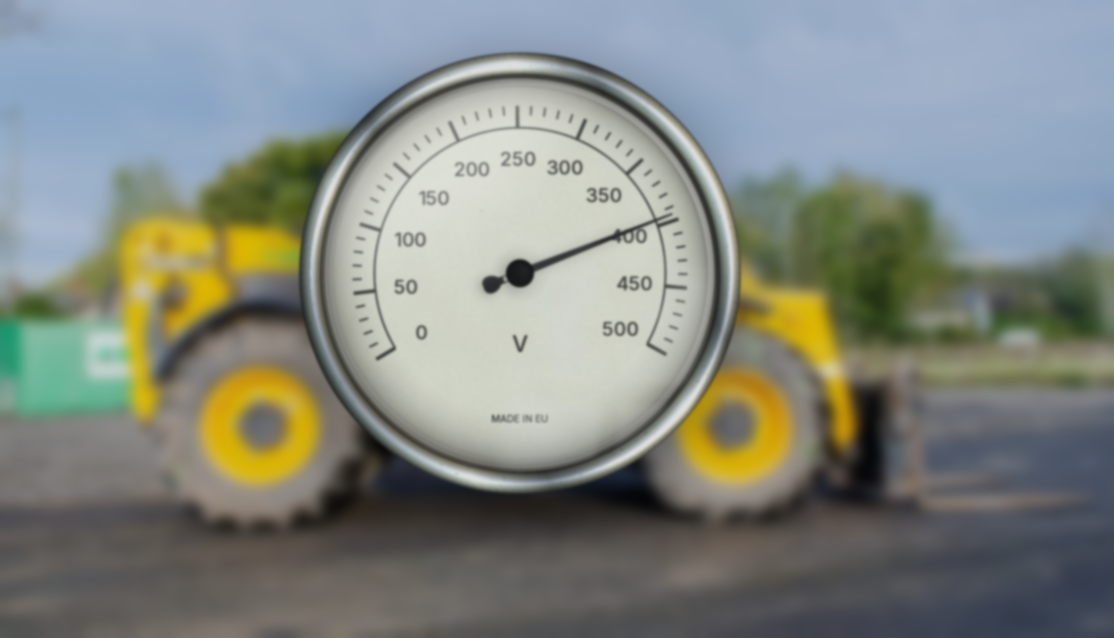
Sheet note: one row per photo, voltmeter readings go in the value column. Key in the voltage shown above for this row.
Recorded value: 395 V
